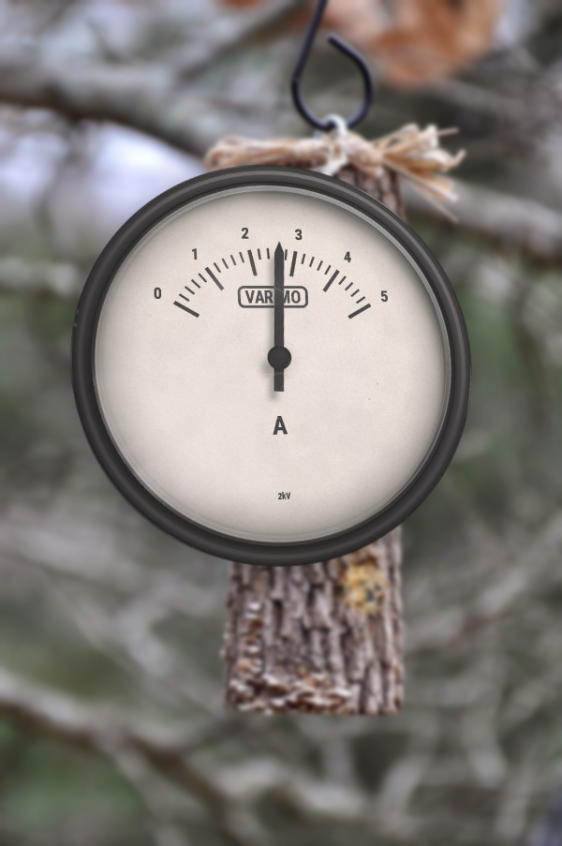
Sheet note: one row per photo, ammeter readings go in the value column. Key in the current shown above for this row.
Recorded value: 2.6 A
